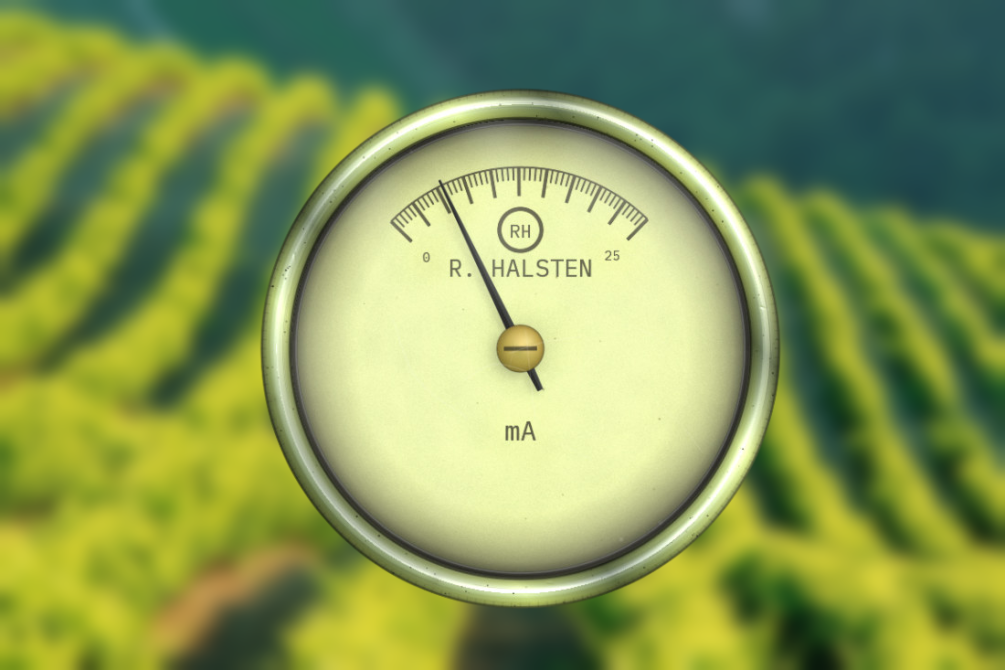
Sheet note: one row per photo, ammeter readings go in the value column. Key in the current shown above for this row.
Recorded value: 5.5 mA
